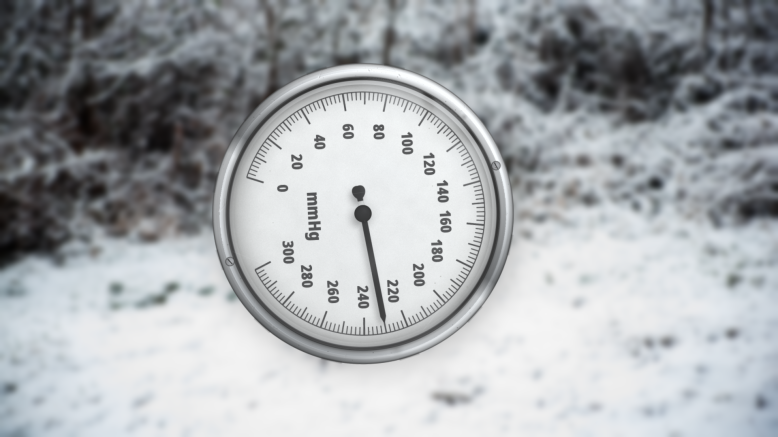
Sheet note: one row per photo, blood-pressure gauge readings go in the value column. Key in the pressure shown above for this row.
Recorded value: 230 mmHg
